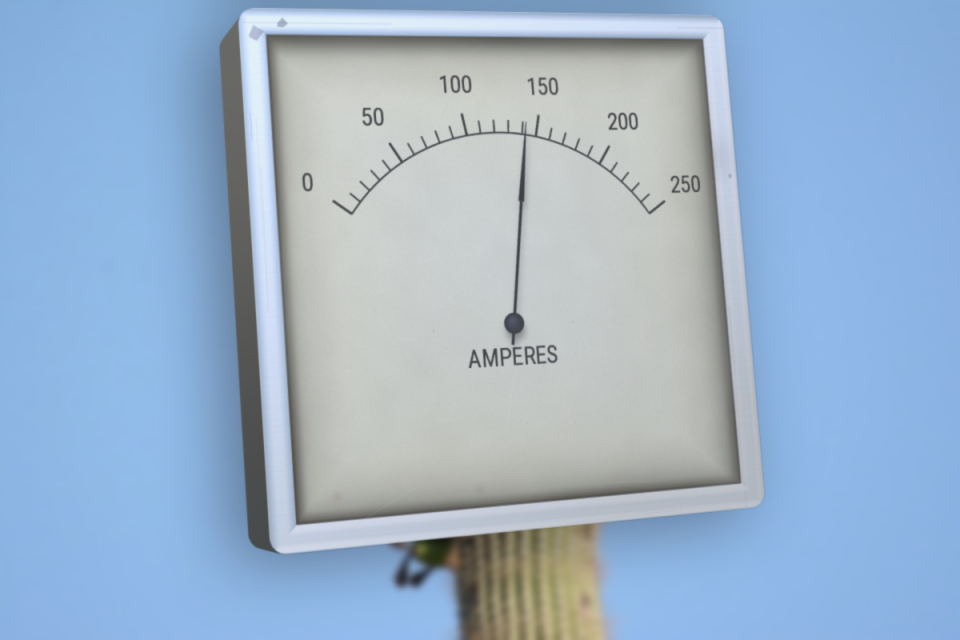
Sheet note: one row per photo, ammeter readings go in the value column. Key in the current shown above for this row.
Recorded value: 140 A
